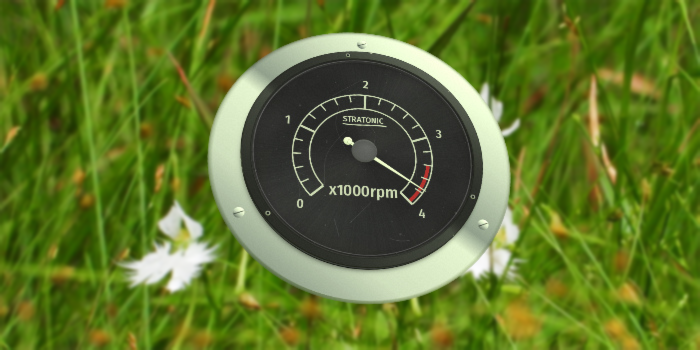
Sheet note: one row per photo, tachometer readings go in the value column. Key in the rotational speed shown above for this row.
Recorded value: 3800 rpm
